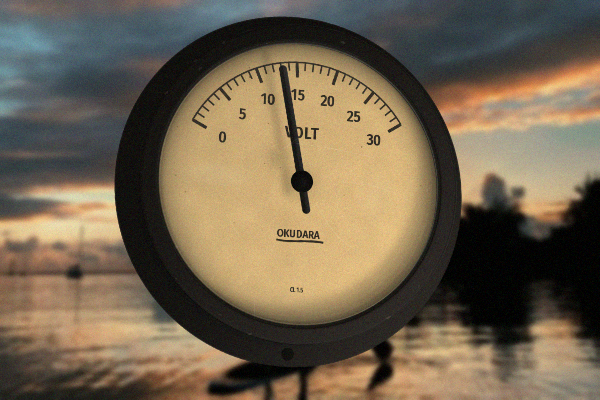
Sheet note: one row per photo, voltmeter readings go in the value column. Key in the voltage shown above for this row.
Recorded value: 13 V
